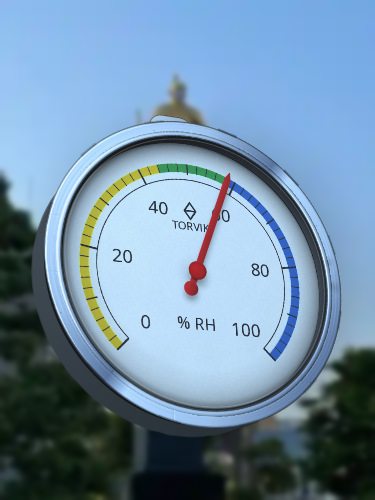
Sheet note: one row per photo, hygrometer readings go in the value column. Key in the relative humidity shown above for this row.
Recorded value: 58 %
